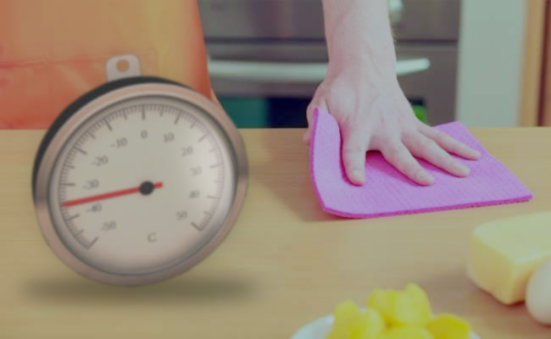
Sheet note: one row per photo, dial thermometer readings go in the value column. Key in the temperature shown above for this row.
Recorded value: -35 °C
